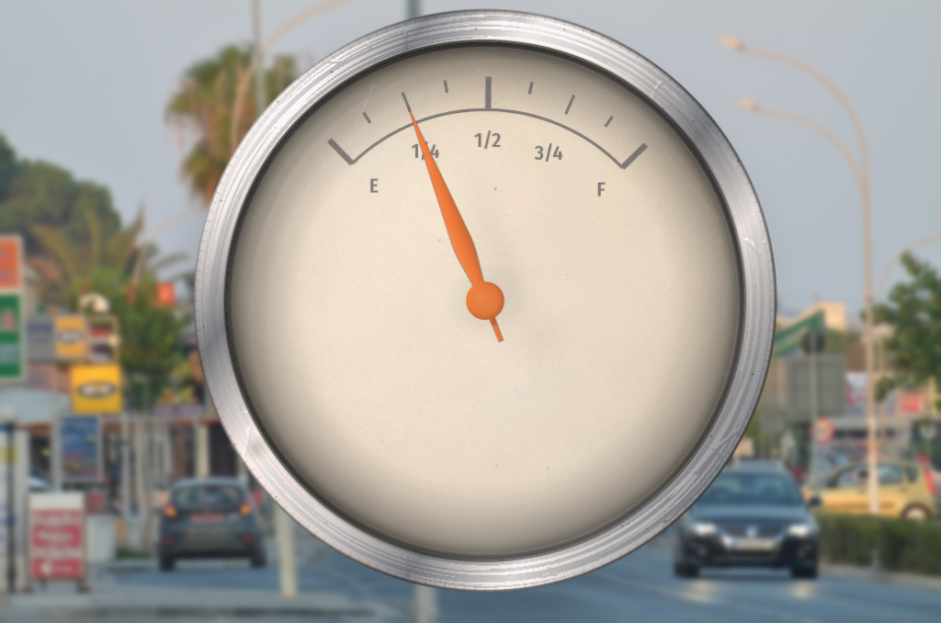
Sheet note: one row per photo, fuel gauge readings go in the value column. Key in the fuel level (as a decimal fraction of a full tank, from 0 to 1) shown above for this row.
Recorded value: 0.25
